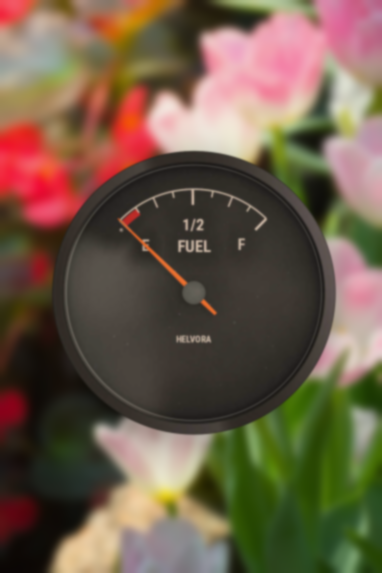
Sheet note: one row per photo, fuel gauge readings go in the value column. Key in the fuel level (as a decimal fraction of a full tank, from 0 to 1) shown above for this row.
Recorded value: 0
